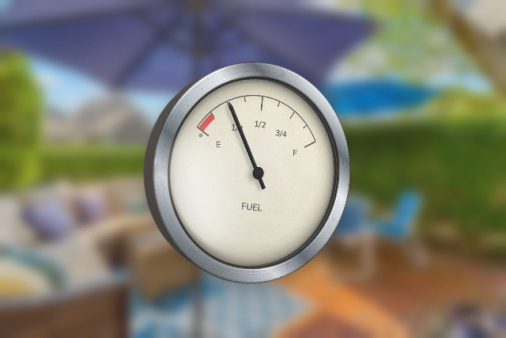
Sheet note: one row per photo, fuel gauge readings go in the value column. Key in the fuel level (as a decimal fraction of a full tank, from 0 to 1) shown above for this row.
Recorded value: 0.25
